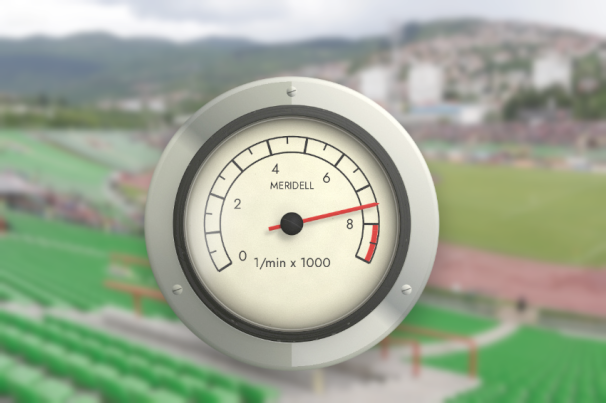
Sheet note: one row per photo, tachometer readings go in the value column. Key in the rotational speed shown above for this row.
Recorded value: 7500 rpm
